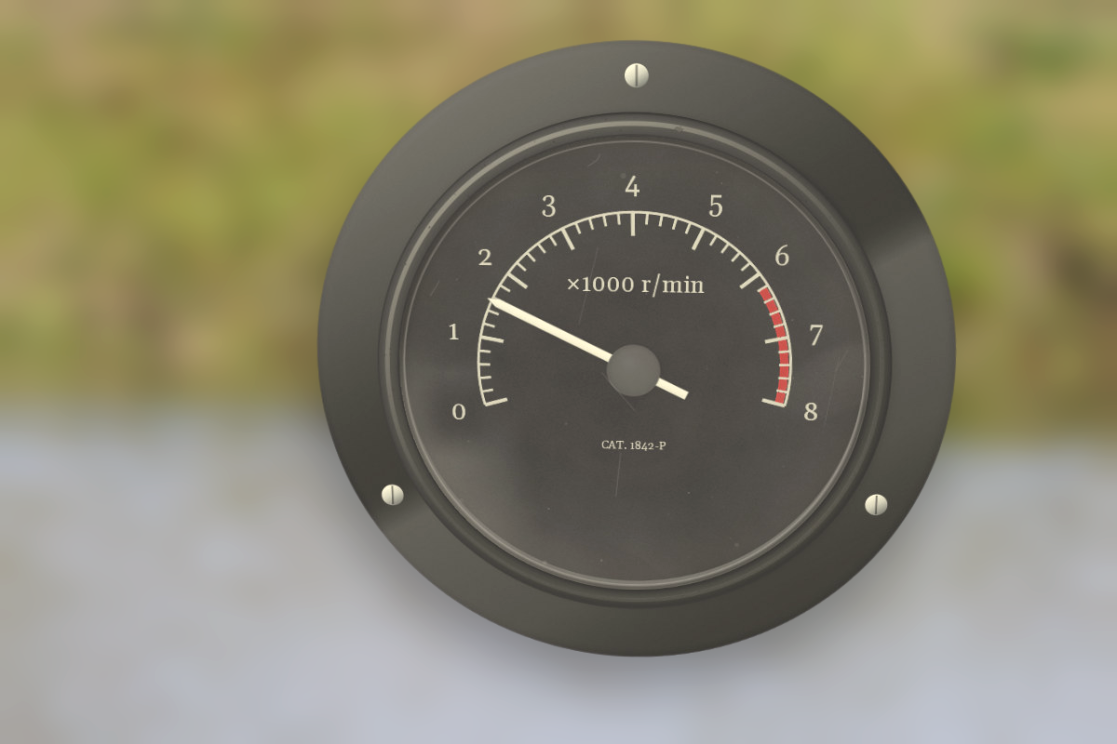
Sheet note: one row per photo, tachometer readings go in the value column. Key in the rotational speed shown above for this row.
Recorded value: 1600 rpm
